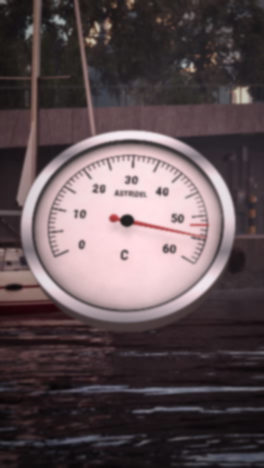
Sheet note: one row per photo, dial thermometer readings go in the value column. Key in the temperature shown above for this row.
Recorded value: 55 °C
